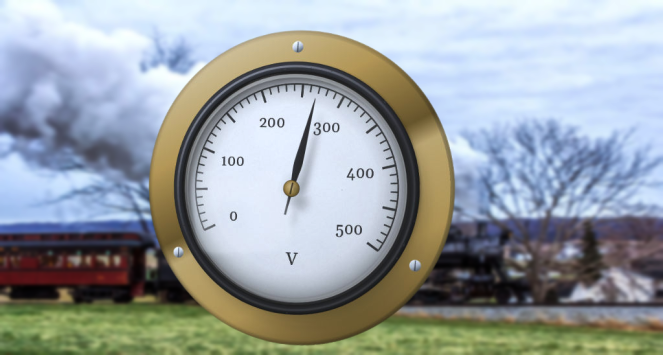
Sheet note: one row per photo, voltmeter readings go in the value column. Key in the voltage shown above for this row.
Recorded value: 270 V
